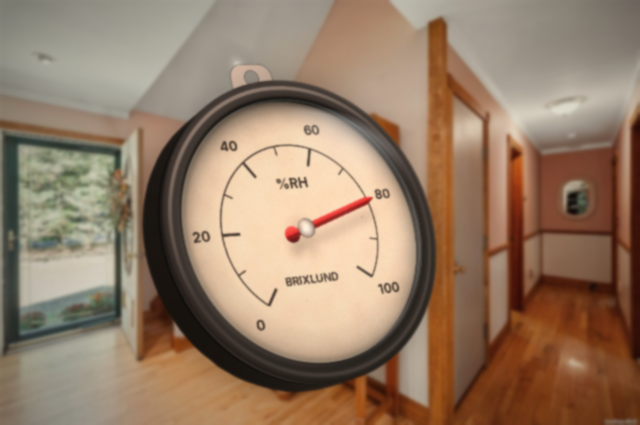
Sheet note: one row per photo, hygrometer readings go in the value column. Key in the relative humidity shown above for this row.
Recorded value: 80 %
